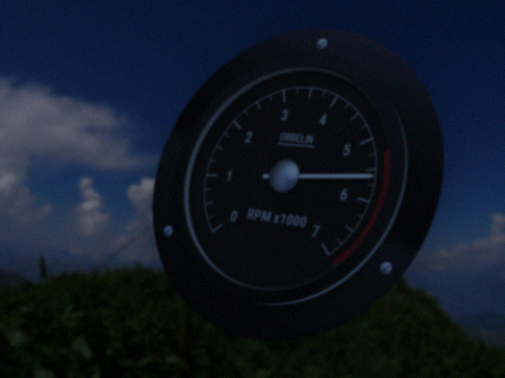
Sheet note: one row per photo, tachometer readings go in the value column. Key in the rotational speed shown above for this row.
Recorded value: 5625 rpm
